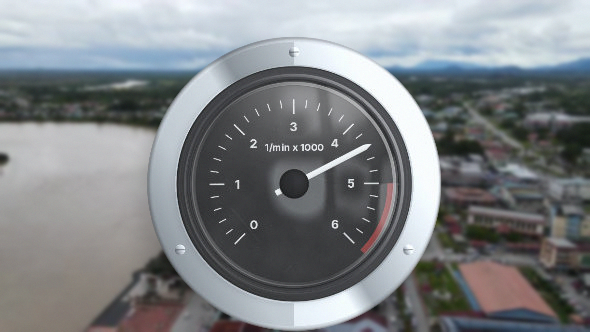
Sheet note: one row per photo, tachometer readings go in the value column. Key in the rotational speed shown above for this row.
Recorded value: 4400 rpm
